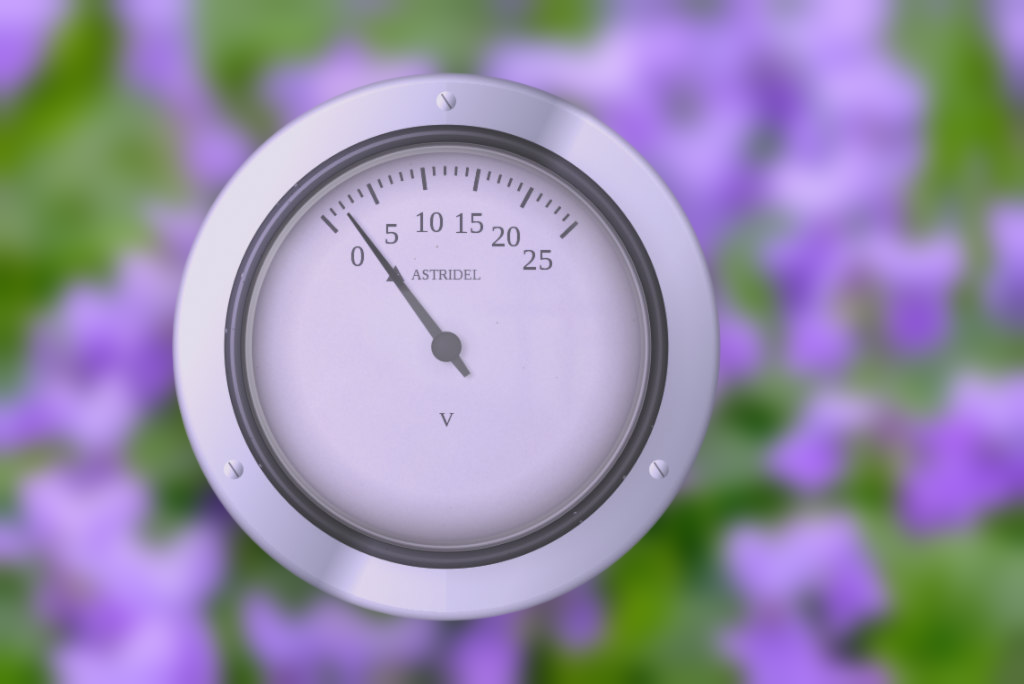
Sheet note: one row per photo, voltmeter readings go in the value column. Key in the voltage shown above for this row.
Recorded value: 2 V
